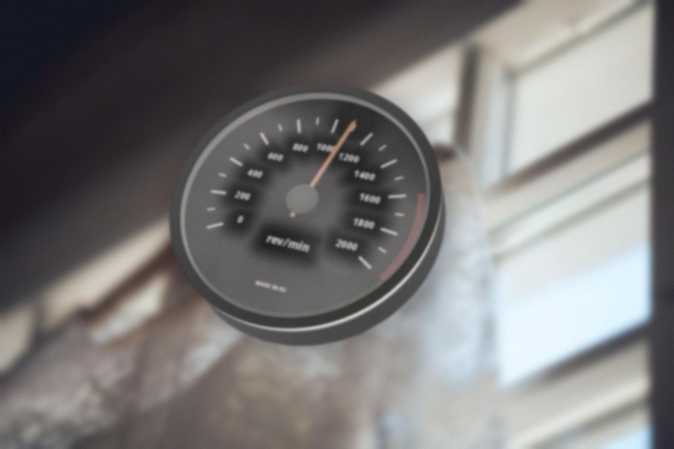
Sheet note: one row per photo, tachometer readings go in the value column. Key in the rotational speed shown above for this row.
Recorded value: 1100 rpm
